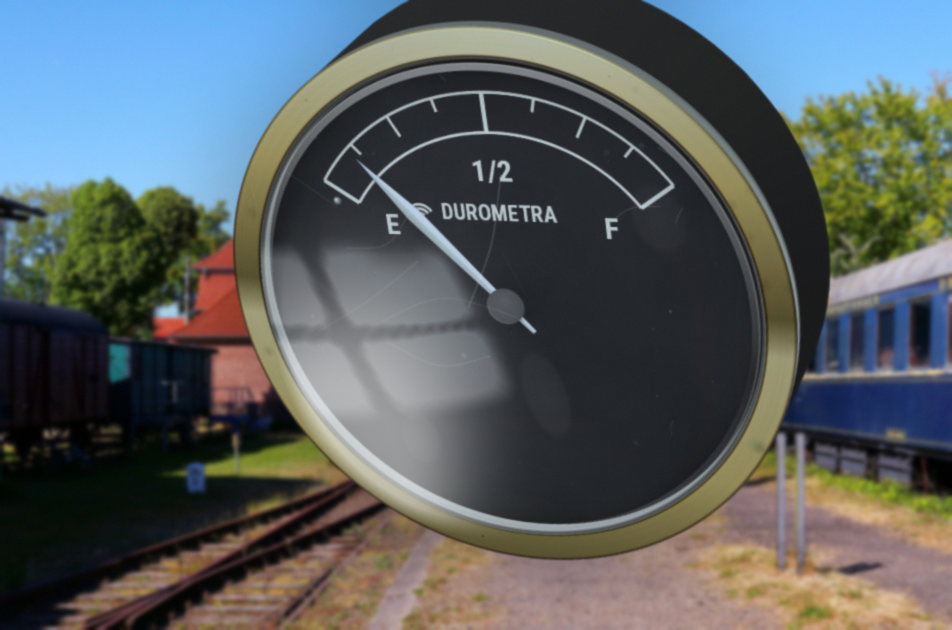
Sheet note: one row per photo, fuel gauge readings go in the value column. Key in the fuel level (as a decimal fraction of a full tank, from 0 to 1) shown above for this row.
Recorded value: 0.125
